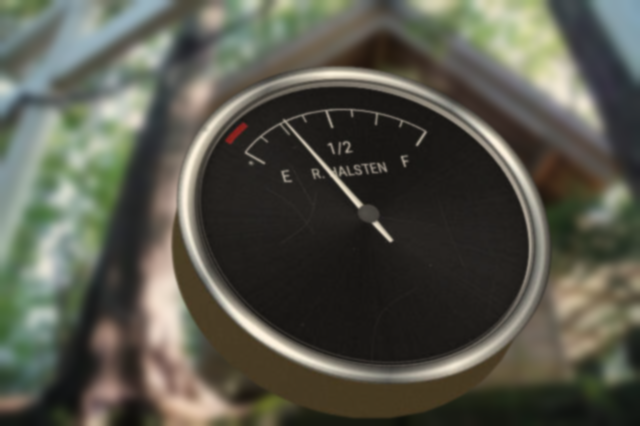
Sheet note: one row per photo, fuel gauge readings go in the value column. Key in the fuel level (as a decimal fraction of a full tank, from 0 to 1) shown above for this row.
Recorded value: 0.25
